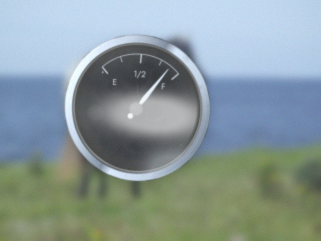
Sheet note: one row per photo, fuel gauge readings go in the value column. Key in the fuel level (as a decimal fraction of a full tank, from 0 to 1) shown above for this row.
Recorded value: 0.875
